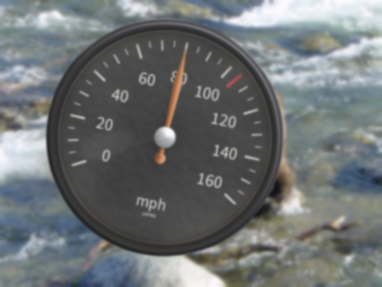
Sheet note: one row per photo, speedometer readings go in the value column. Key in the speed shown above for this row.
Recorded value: 80 mph
